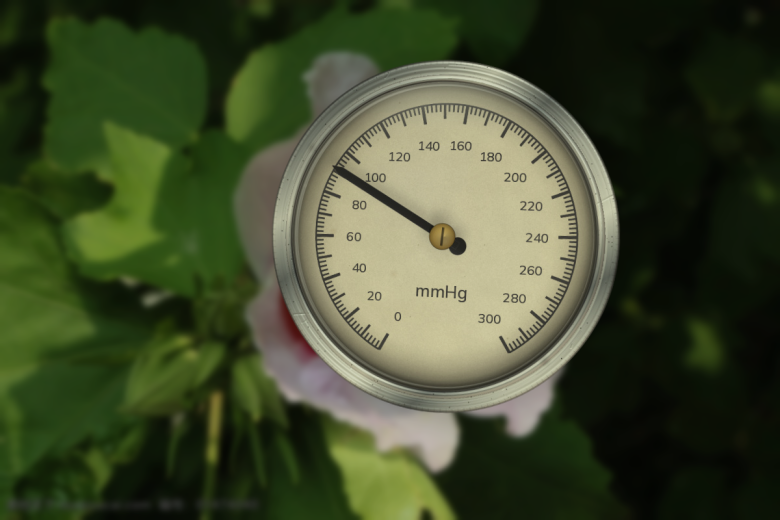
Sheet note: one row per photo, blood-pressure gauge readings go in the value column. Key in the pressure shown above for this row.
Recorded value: 92 mmHg
